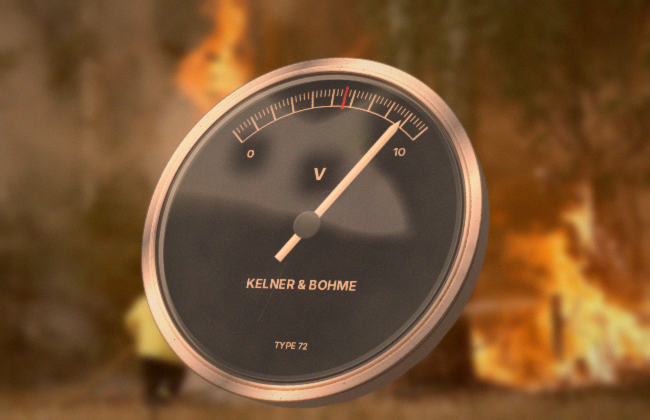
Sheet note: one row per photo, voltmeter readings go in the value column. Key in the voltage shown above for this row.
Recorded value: 9 V
